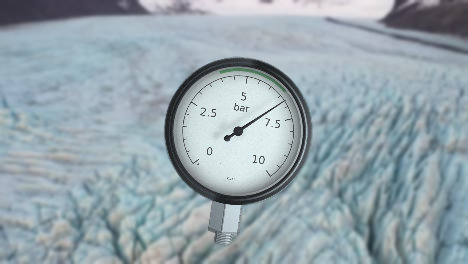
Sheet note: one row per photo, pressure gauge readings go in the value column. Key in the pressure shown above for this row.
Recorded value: 6.75 bar
